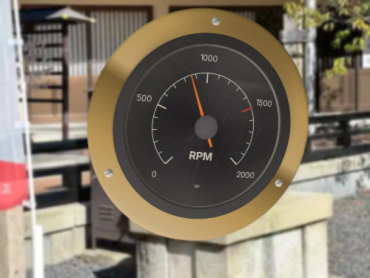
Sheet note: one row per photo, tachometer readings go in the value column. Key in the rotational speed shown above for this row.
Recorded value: 850 rpm
